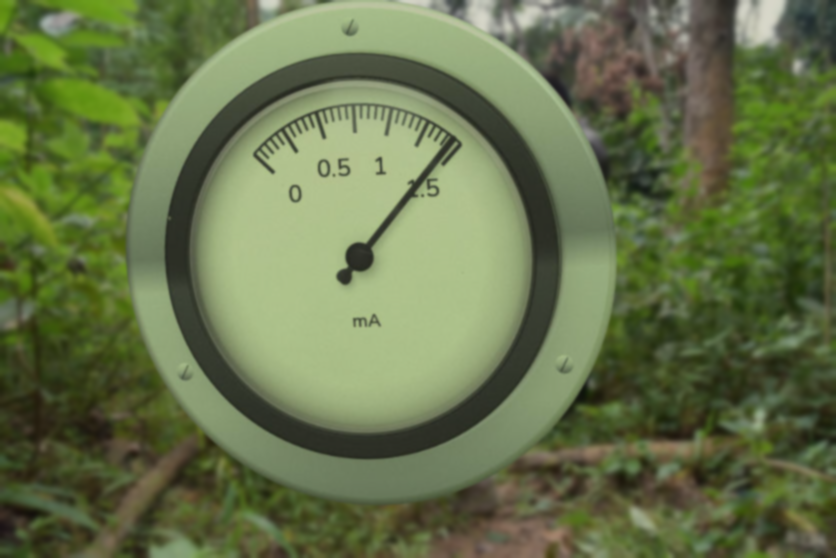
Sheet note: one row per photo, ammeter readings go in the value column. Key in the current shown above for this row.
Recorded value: 1.45 mA
